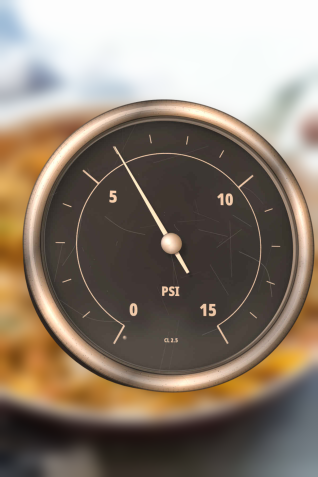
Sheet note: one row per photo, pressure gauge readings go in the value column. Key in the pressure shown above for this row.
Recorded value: 6 psi
